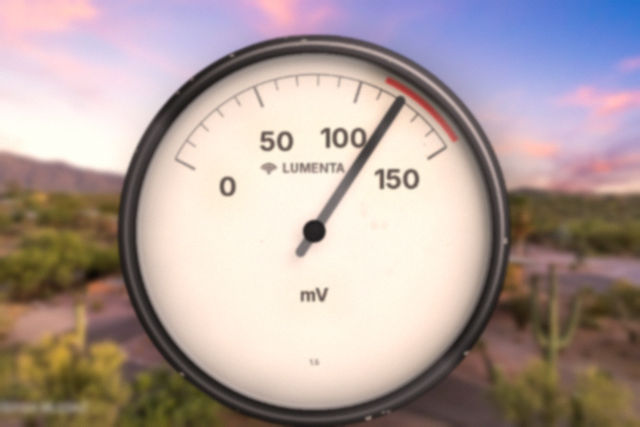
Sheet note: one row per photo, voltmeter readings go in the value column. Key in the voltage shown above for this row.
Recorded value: 120 mV
